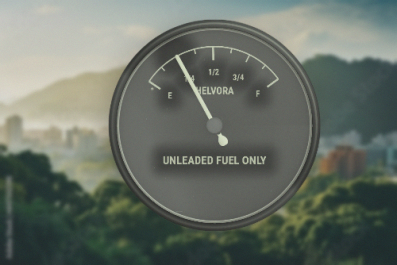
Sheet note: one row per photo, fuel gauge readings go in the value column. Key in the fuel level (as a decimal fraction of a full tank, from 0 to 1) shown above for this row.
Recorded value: 0.25
